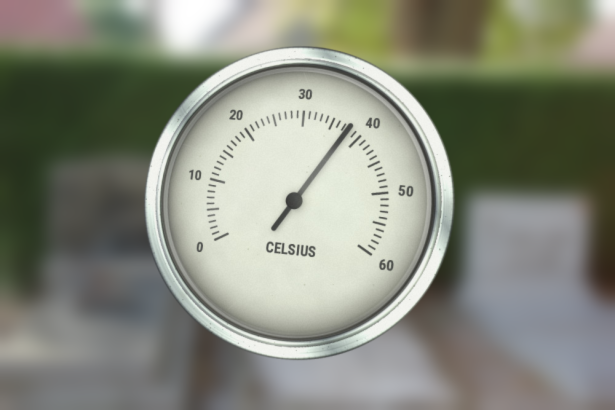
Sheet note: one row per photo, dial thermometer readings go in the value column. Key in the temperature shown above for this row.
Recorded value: 38 °C
